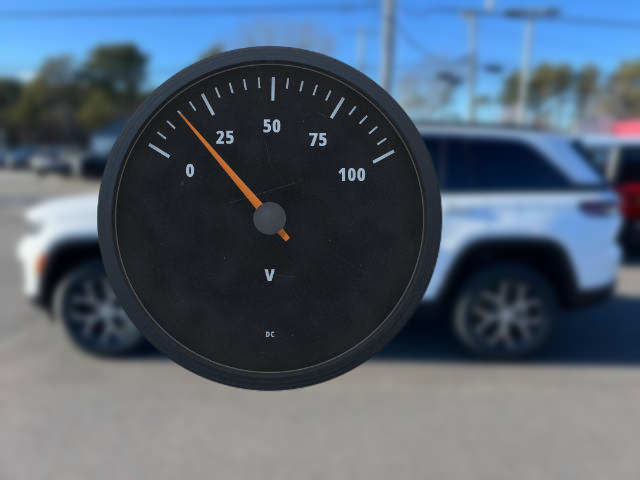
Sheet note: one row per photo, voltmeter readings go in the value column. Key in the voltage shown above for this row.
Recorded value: 15 V
